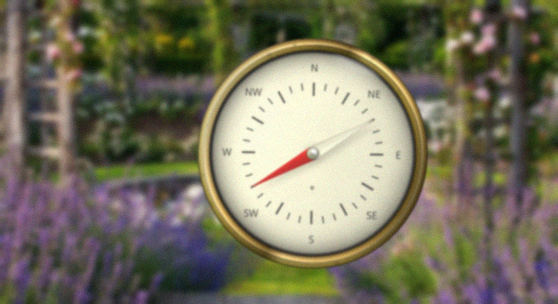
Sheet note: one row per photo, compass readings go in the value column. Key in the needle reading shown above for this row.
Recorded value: 240 °
